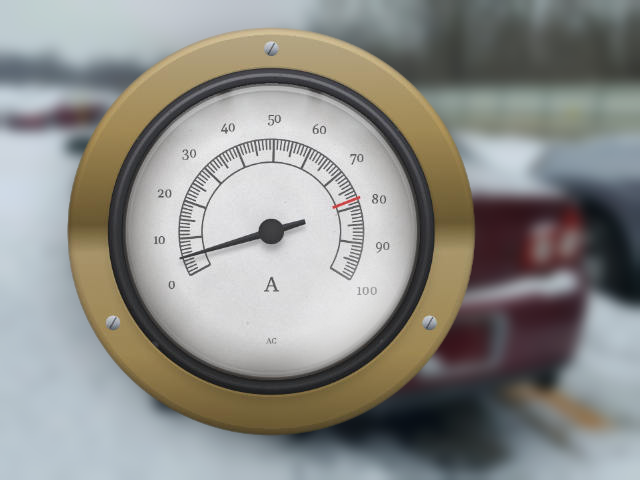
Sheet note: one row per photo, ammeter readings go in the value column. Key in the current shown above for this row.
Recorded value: 5 A
